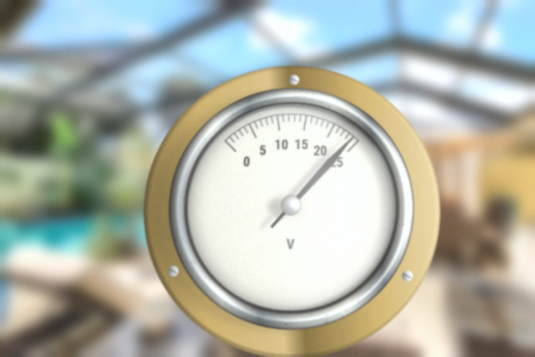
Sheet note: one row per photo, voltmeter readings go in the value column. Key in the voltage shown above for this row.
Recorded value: 24 V
